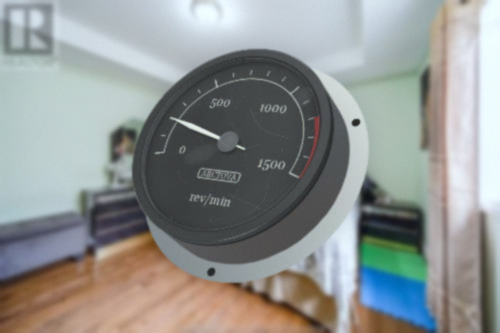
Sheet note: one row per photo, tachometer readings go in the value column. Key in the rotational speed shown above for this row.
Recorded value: 200 rpm
